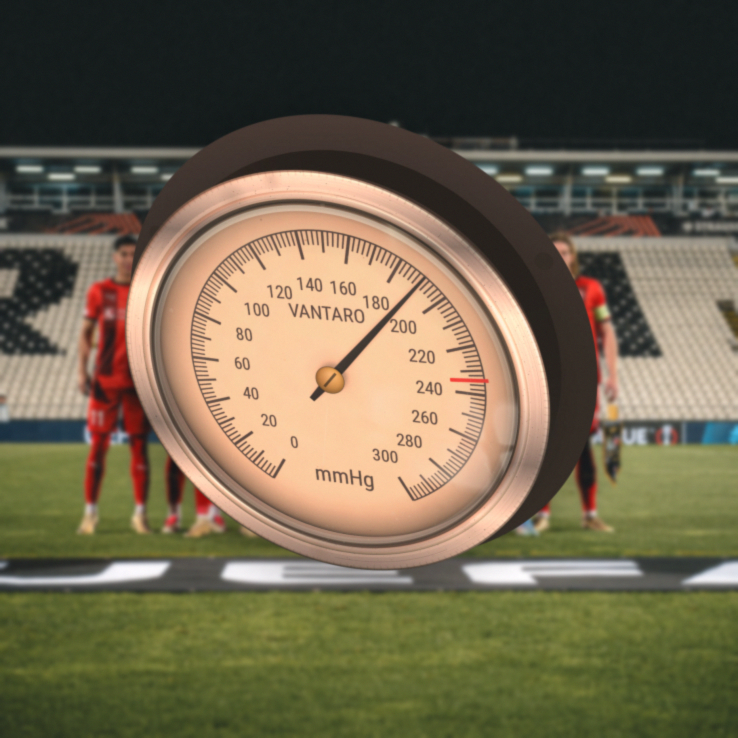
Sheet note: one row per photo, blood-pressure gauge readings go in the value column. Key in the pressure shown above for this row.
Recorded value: 190 mmHg
